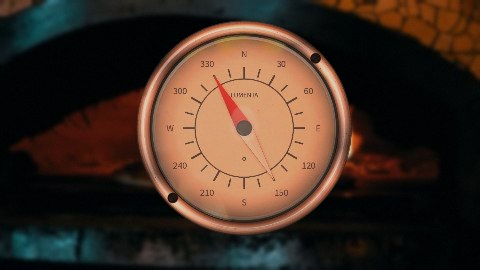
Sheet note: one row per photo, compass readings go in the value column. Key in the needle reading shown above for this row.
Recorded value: 330 °
